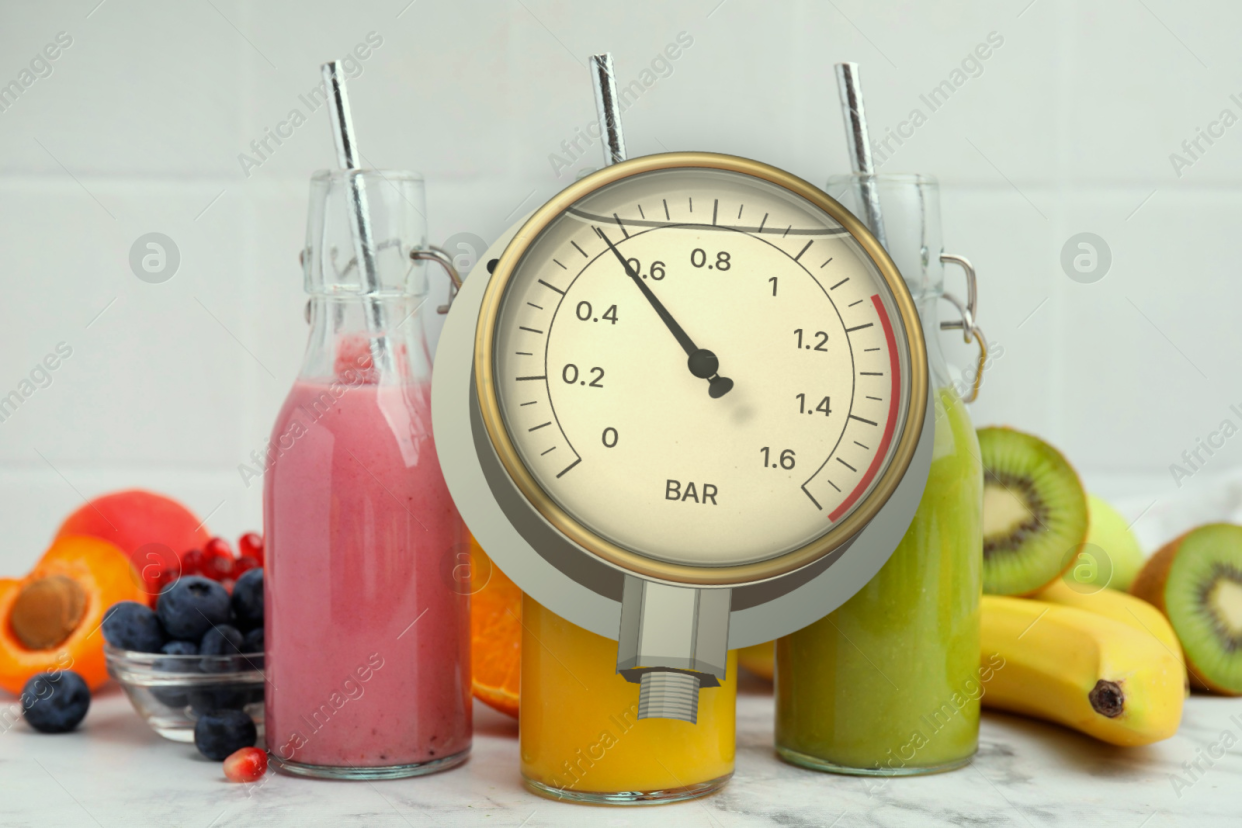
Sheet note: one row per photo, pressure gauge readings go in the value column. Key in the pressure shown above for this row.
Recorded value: 0.55 bar
